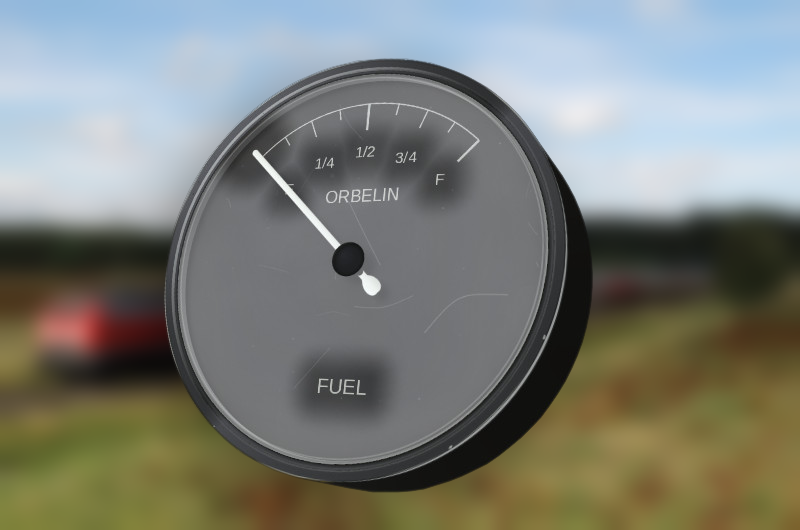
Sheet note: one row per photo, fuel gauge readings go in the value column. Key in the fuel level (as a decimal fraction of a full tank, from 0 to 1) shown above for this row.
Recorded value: 0
